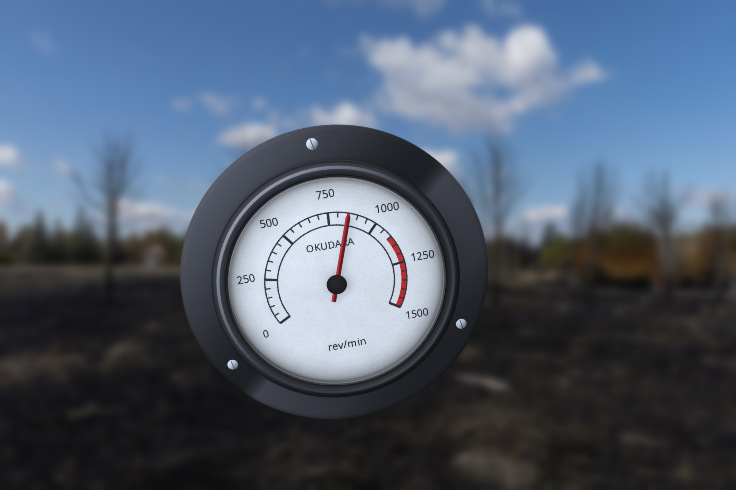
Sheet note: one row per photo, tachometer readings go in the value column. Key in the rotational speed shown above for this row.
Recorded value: 850 rpm
